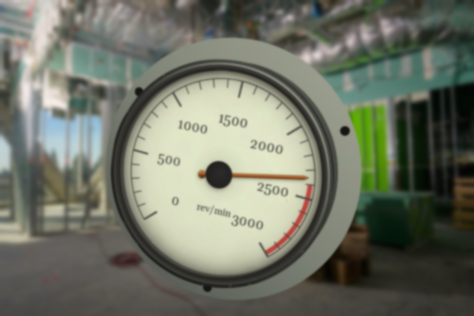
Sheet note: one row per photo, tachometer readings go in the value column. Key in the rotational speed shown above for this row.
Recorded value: 2350 rpm
